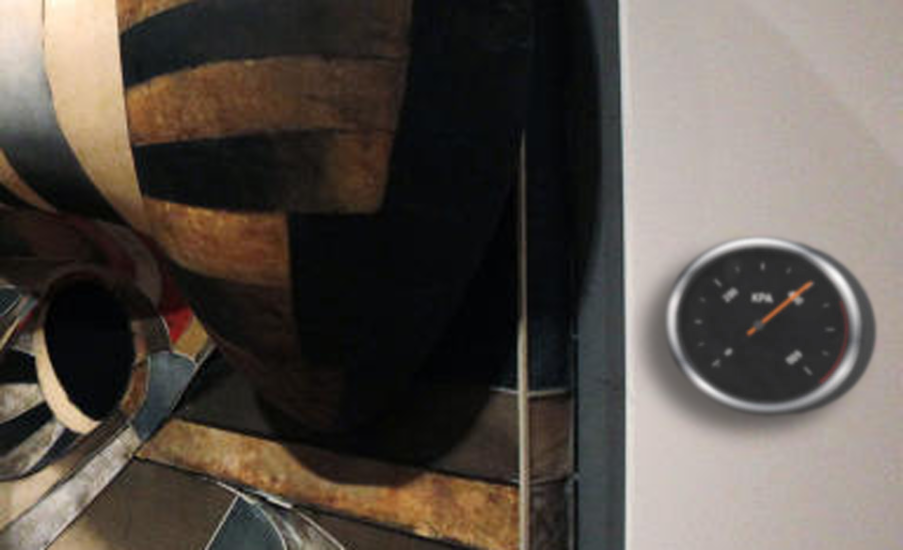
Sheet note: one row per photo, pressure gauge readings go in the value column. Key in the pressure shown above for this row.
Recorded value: 400 kPa
